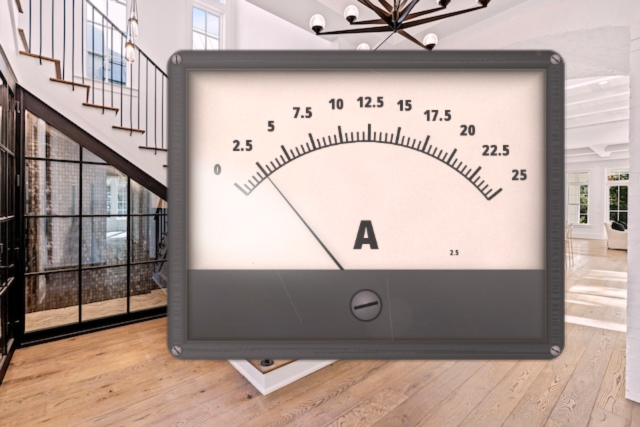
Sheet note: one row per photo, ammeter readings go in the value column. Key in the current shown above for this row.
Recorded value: 2.5 A
